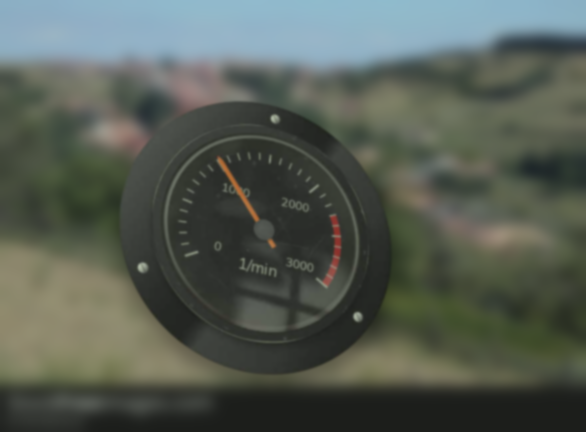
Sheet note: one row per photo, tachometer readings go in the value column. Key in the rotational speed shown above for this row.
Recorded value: 1000 rpm
